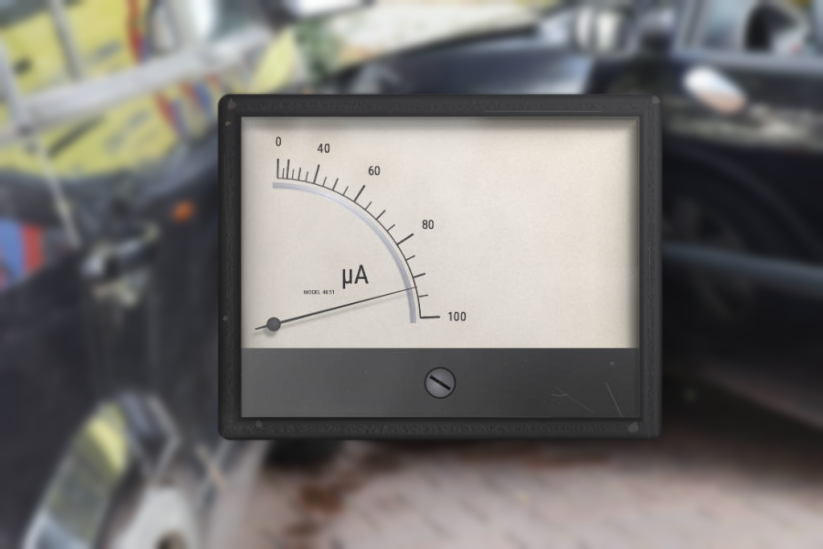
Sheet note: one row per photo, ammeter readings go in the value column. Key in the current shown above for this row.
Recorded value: 92.5 µA
